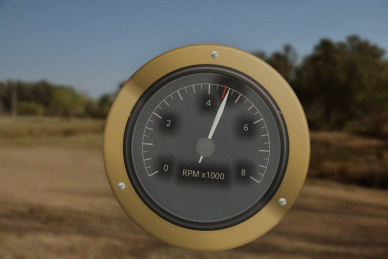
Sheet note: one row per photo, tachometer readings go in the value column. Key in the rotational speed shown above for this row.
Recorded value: 4625 rpm
